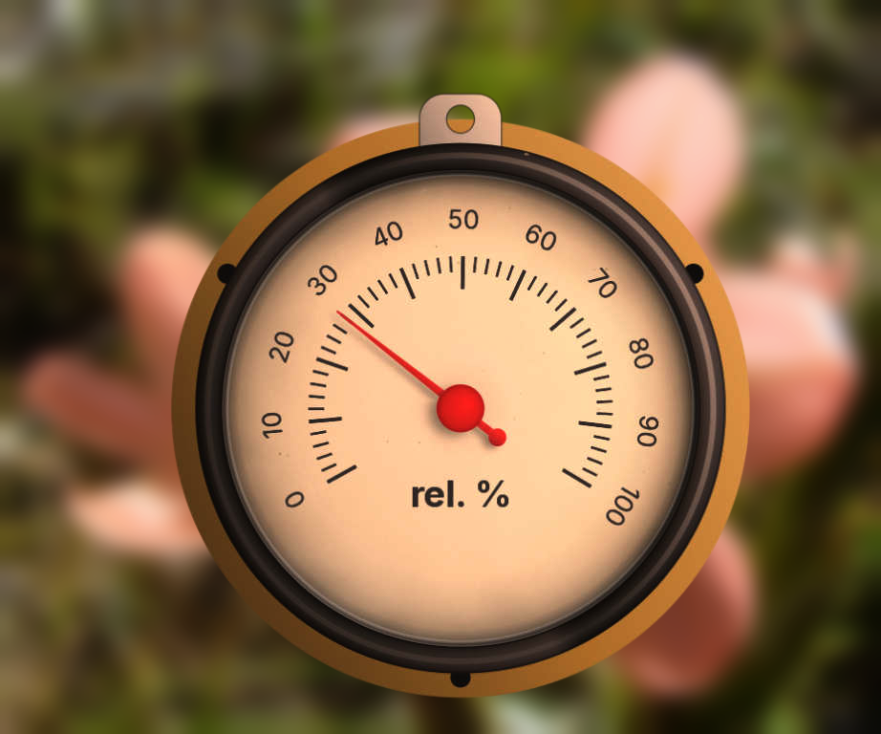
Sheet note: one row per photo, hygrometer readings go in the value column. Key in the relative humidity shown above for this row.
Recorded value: 28 %
